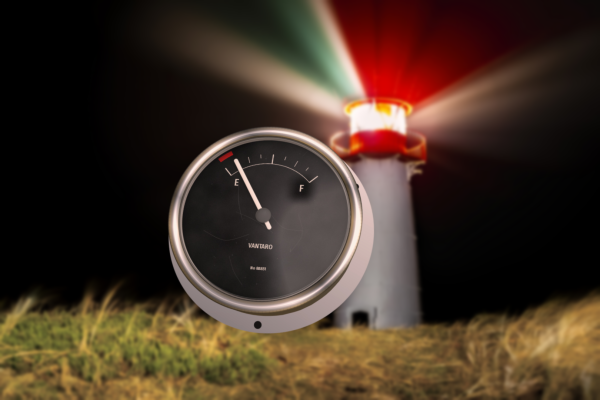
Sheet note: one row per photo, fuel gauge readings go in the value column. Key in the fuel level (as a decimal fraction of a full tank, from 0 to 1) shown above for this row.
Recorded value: 0.125
